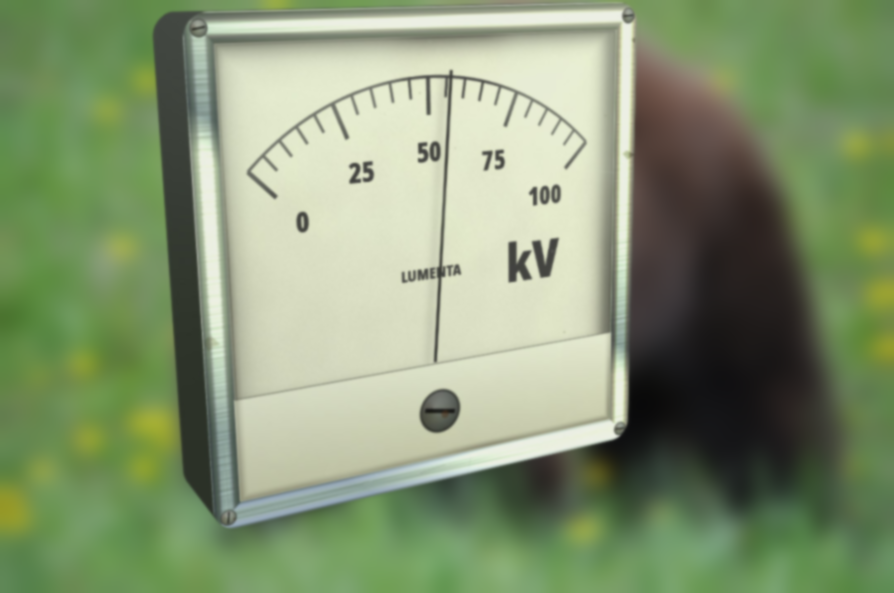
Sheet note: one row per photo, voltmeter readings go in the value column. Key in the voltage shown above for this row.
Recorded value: 55 kV
